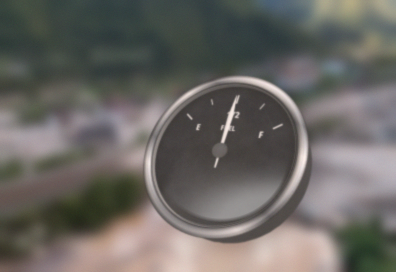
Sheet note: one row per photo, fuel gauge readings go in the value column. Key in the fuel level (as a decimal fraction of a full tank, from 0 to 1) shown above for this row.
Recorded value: 0.5
